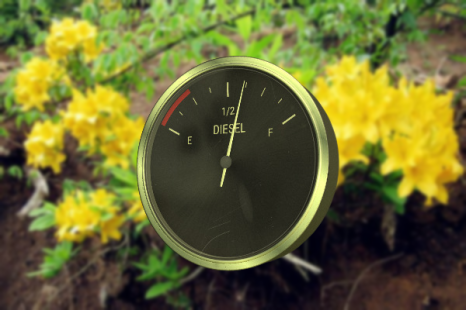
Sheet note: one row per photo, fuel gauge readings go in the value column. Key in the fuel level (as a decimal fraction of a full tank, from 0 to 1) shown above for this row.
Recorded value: 0.625
